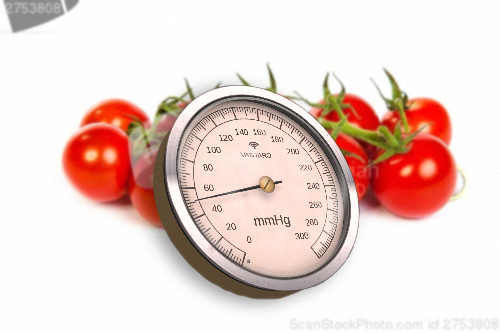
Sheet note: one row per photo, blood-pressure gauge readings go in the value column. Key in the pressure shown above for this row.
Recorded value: 50 mmHg
